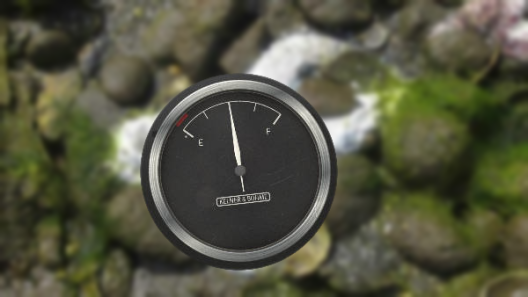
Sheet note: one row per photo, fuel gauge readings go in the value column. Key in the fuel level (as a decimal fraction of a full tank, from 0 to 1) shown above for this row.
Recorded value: 0.5
